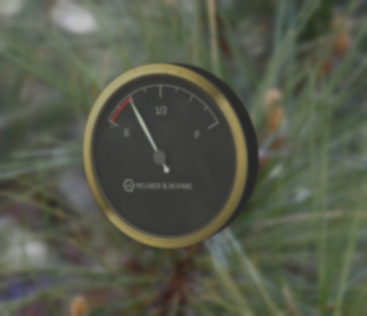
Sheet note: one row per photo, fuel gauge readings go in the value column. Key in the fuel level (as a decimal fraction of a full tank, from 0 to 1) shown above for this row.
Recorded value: 0.25
